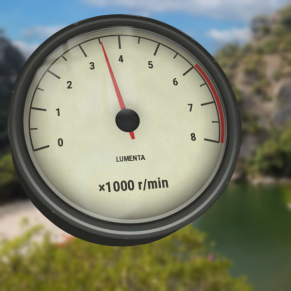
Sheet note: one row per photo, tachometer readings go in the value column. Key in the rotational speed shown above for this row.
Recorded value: 3500 rpm
